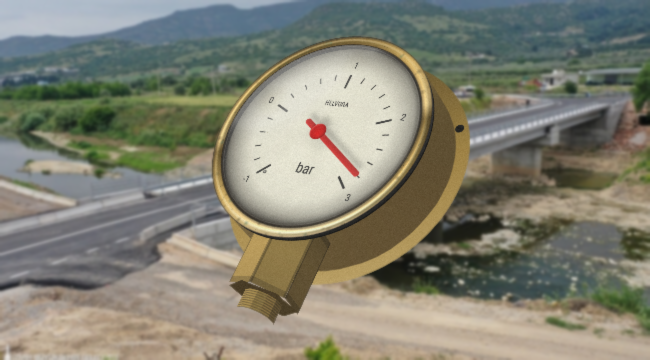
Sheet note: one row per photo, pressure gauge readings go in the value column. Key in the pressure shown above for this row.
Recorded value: 2.8 bar
